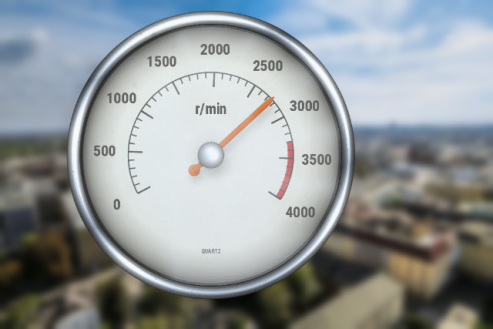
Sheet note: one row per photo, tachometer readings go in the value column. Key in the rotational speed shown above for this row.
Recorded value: 2750 rpm
